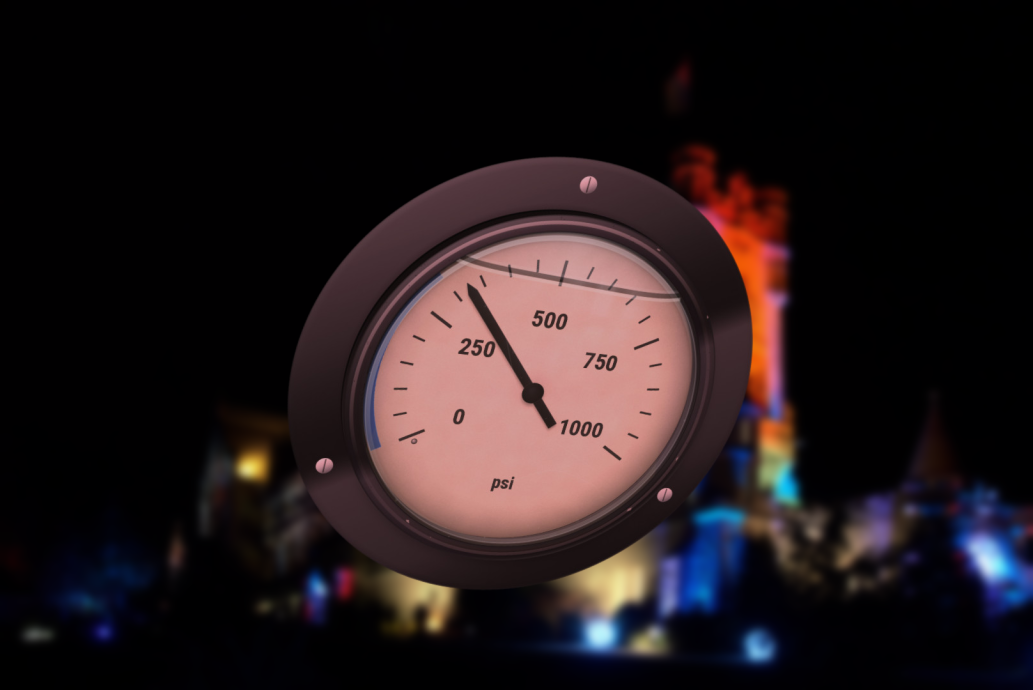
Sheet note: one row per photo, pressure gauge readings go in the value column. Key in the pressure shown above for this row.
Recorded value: 325 psi
